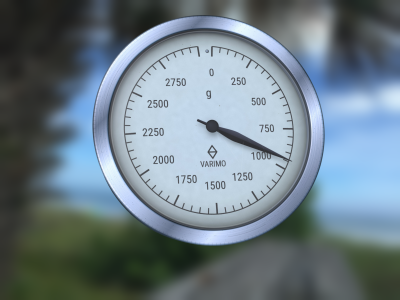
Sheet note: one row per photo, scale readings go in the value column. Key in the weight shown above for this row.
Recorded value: 950 g
